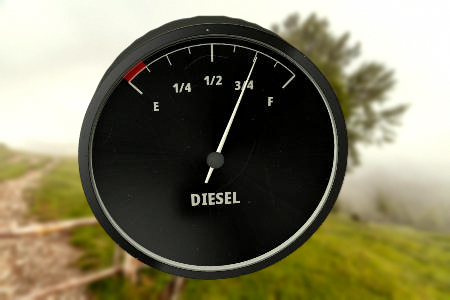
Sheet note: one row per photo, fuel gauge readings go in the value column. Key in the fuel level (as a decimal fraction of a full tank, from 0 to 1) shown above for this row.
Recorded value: 0.75
